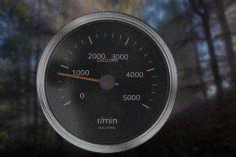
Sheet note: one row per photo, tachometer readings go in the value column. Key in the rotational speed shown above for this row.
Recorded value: 800 rpm
